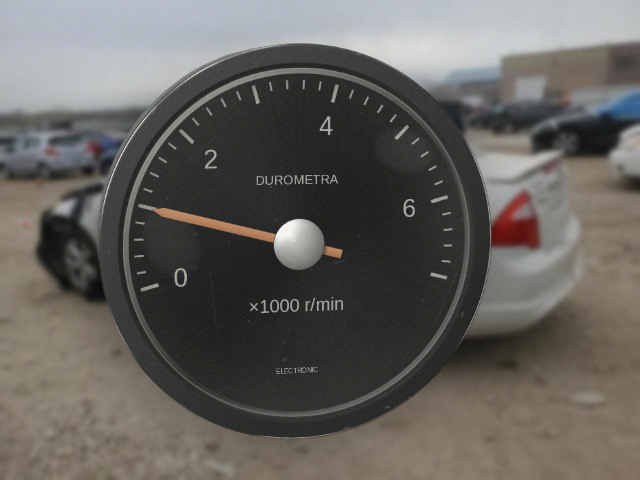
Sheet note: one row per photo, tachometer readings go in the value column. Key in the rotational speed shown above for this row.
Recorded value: 1000 rpm
